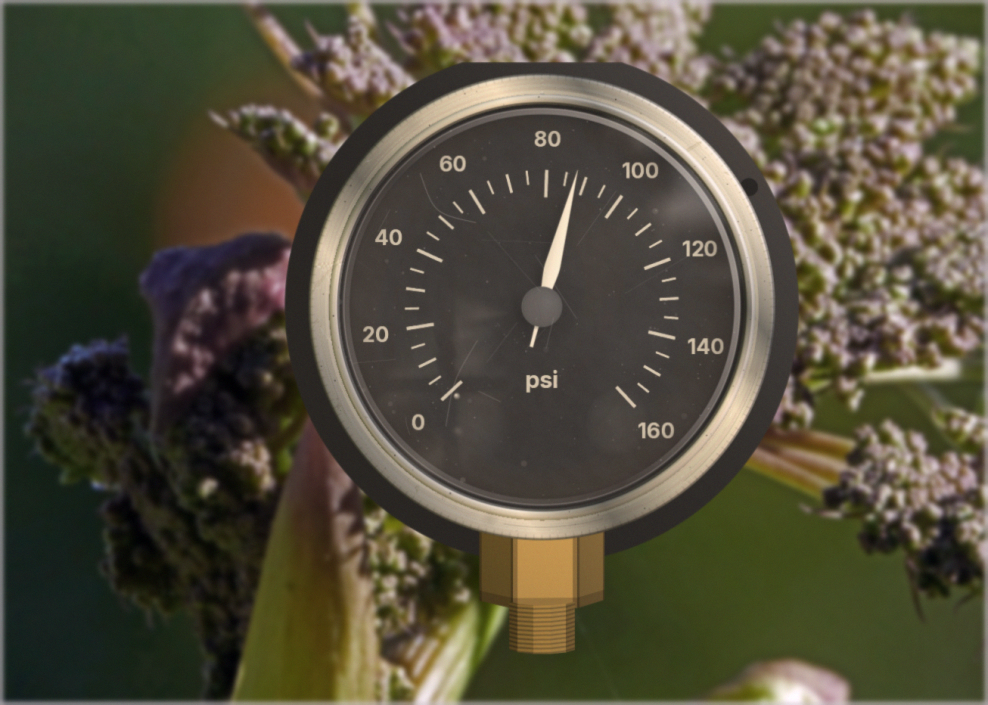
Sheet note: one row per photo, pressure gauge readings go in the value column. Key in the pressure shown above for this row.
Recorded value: 87.5 psi
